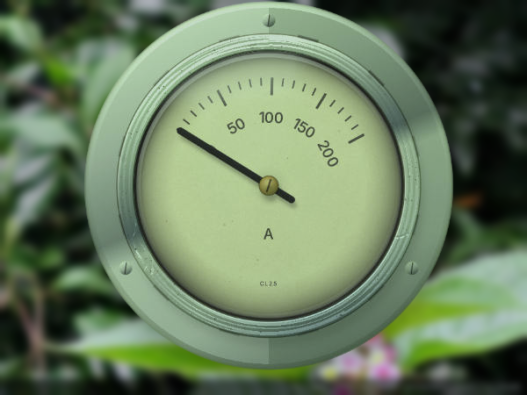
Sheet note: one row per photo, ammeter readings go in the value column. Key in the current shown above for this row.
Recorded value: 0 A
